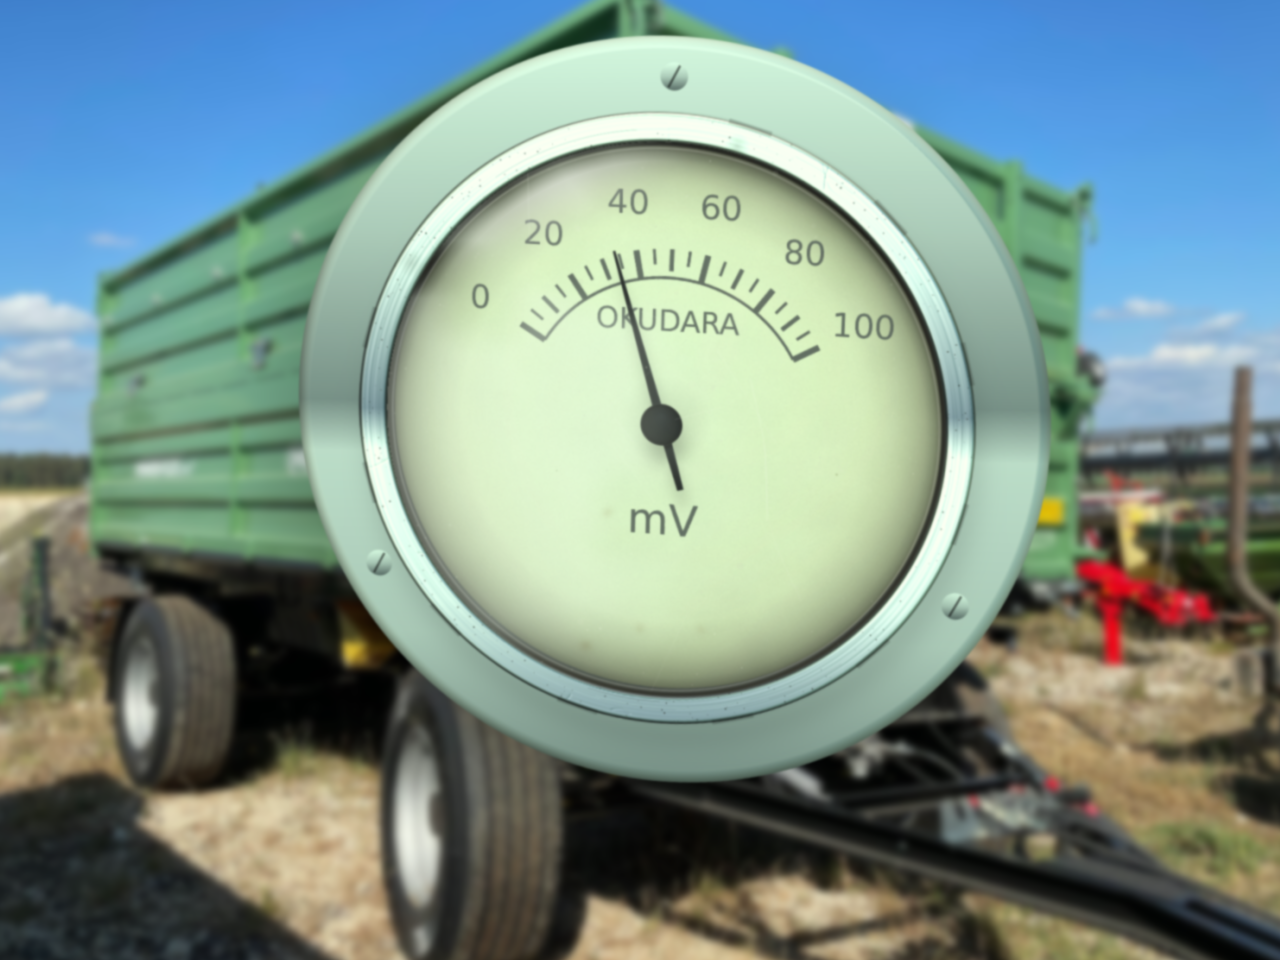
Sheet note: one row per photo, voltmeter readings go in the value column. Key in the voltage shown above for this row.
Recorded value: 35 mV
